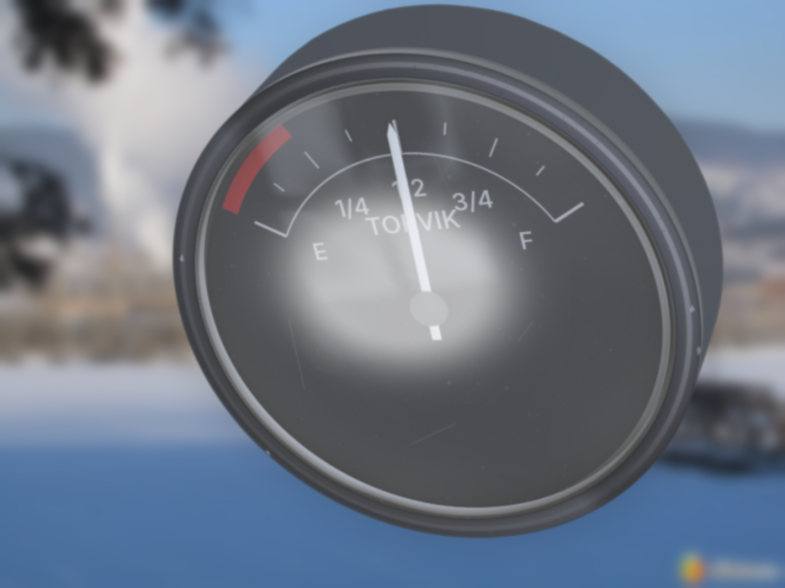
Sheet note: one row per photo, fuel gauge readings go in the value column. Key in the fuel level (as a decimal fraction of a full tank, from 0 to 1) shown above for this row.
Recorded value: 0.5
